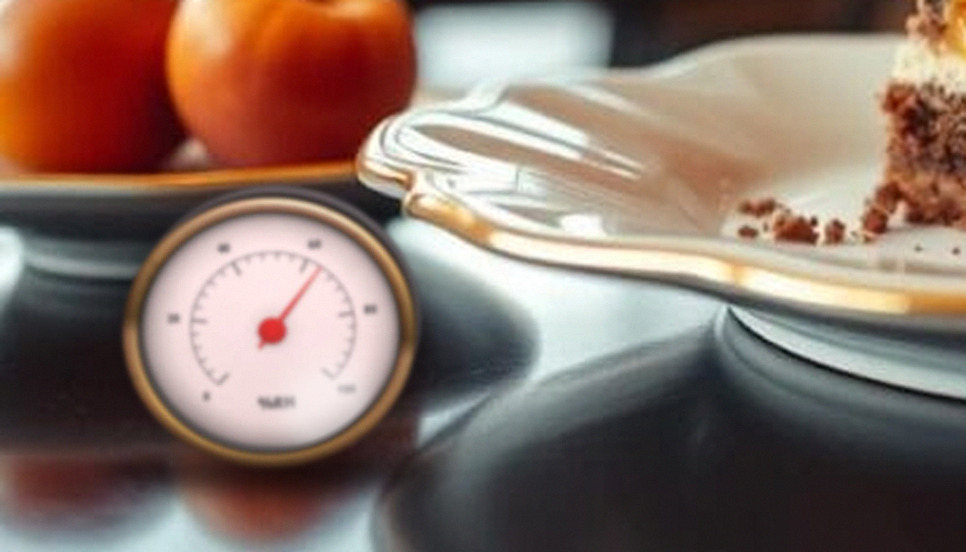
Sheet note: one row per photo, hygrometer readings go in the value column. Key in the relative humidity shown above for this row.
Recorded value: 64 %
